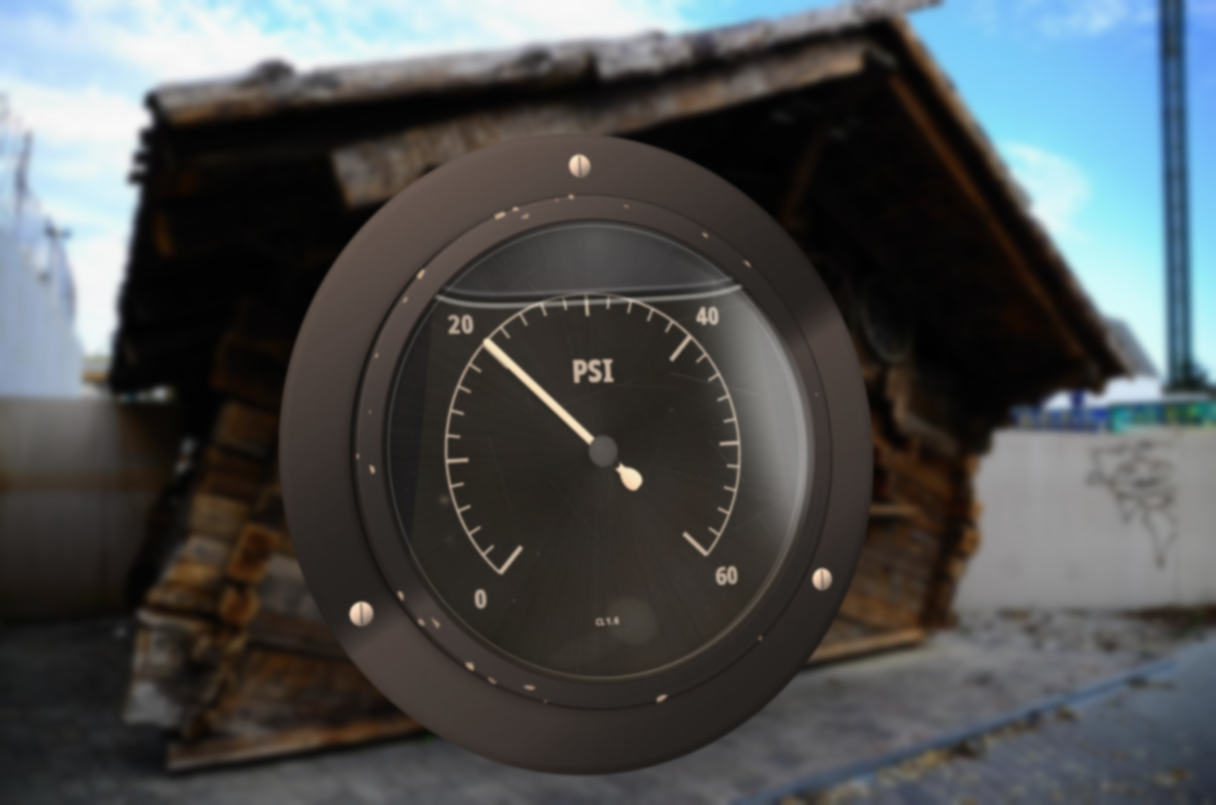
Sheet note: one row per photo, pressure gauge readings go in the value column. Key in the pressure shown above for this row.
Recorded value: 20 psi
